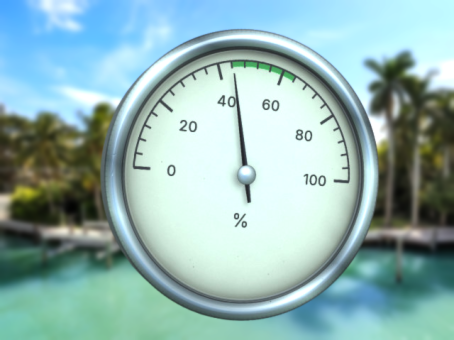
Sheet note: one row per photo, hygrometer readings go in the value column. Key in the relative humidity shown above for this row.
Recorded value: 44 %
